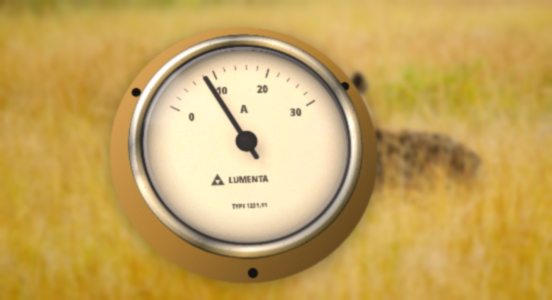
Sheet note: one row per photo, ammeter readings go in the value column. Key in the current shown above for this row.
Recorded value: 8 A
